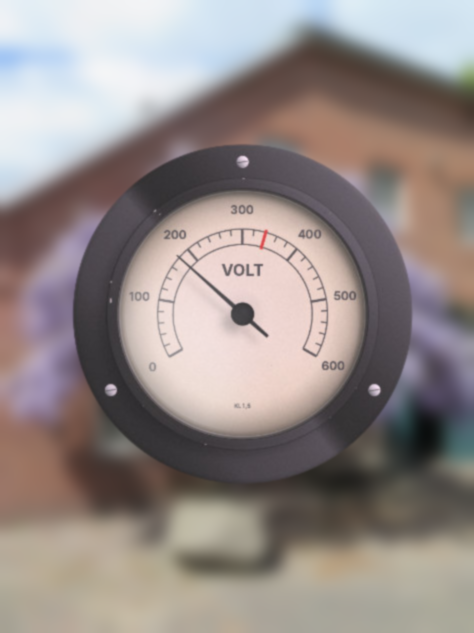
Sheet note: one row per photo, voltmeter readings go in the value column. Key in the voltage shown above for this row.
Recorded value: 180 V
